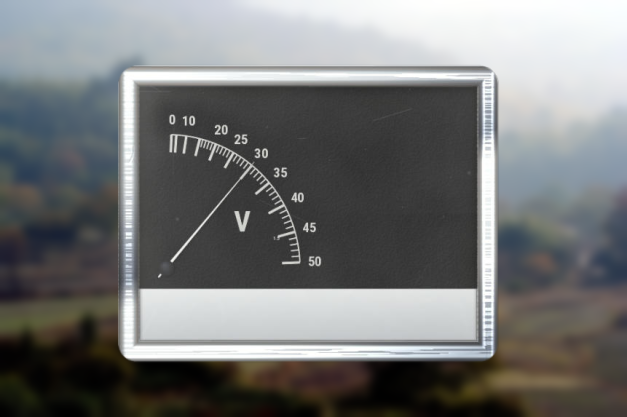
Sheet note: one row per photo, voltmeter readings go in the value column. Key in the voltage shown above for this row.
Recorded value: 30 V
